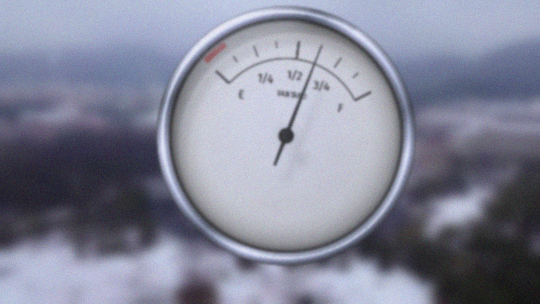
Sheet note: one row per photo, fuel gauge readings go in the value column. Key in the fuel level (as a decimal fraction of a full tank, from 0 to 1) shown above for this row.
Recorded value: 0.625
